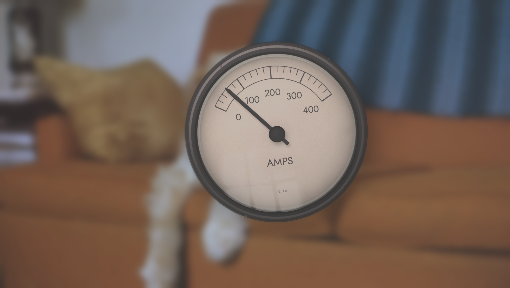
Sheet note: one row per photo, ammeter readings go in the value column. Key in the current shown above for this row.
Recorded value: 60 A
